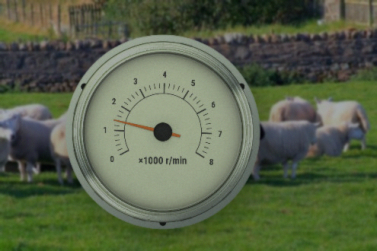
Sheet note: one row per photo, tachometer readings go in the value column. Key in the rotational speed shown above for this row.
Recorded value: 1400 rpm
